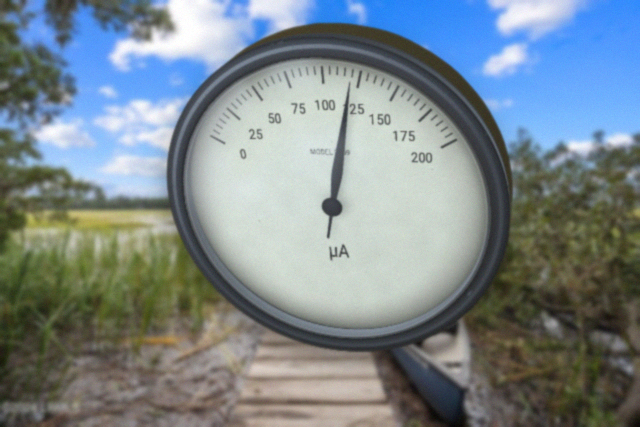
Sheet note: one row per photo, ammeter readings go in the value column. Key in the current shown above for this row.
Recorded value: 120 µA
